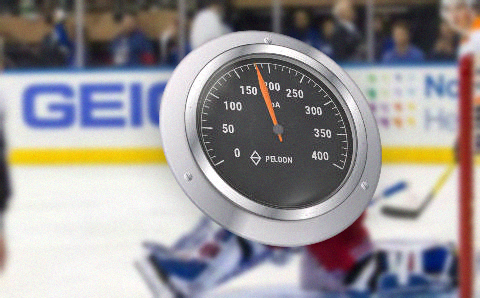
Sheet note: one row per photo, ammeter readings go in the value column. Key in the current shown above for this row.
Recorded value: 180 mA
